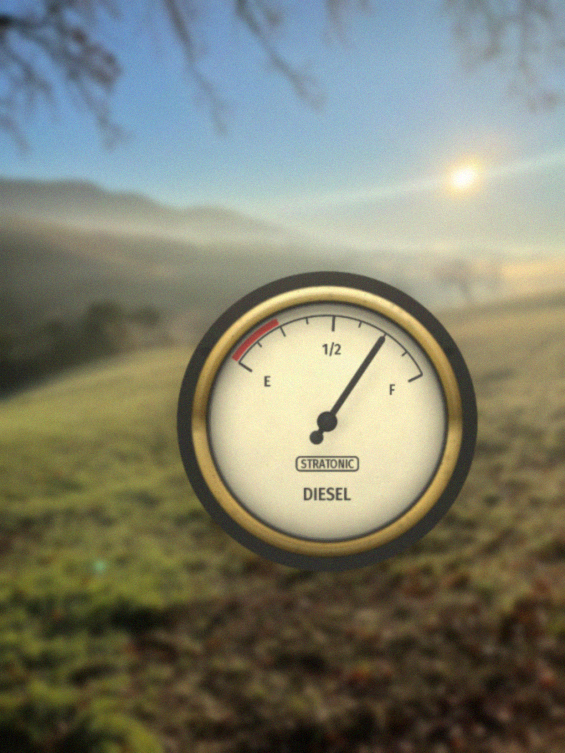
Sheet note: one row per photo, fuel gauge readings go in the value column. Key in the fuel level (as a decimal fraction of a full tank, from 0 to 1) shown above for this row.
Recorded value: 0.75
